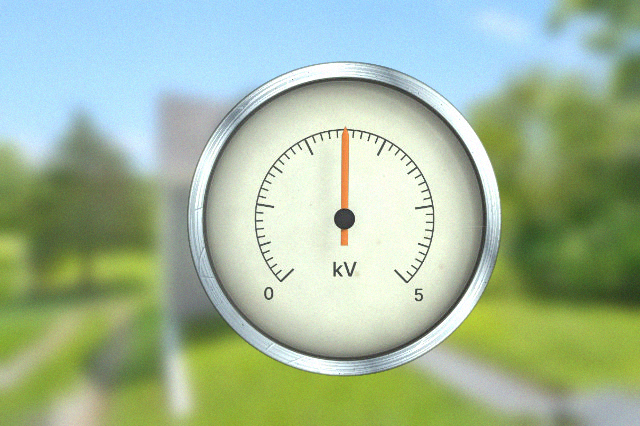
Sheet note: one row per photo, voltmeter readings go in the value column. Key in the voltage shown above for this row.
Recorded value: 2.5 kV
